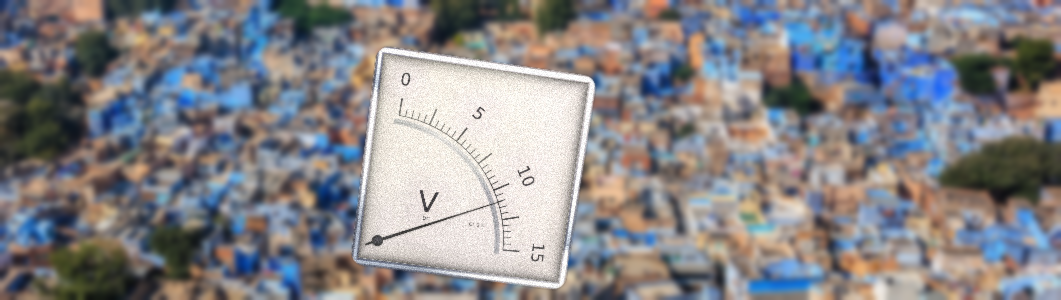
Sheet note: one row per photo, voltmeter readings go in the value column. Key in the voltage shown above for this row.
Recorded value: 11 V
